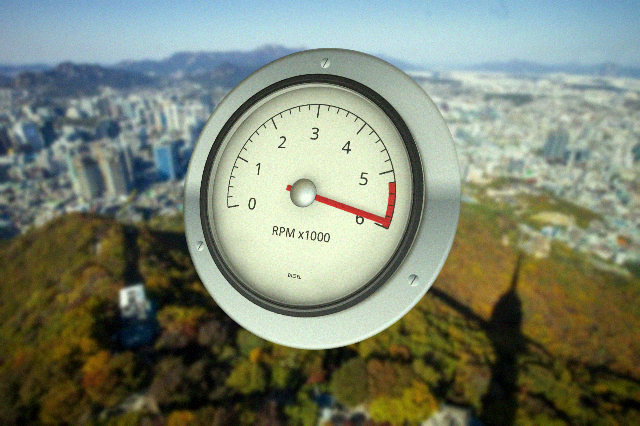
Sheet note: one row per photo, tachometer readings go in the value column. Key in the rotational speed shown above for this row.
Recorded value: 5900 rpm
